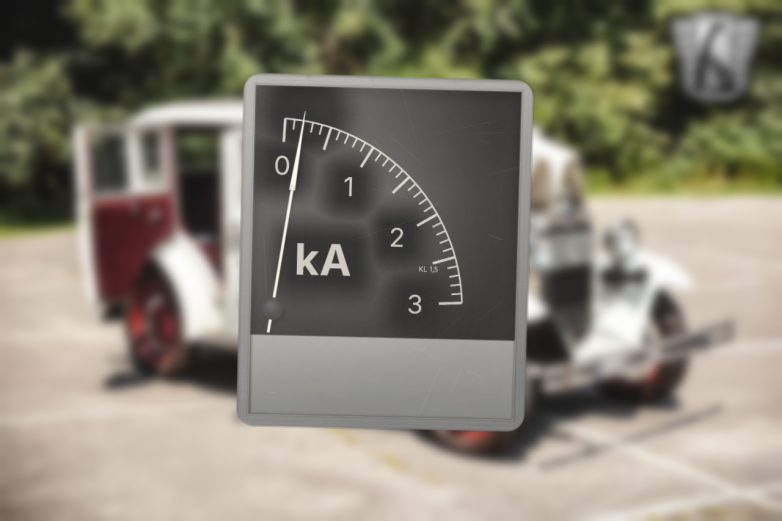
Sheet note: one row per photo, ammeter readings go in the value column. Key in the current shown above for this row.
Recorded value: 0.2 kA
